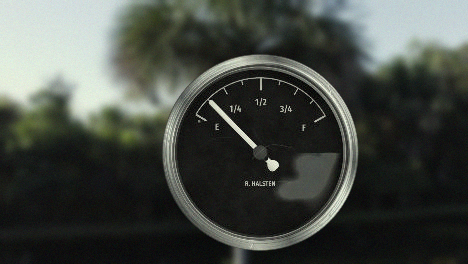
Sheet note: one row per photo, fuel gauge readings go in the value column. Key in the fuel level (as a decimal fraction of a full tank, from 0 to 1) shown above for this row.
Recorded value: 0.125
